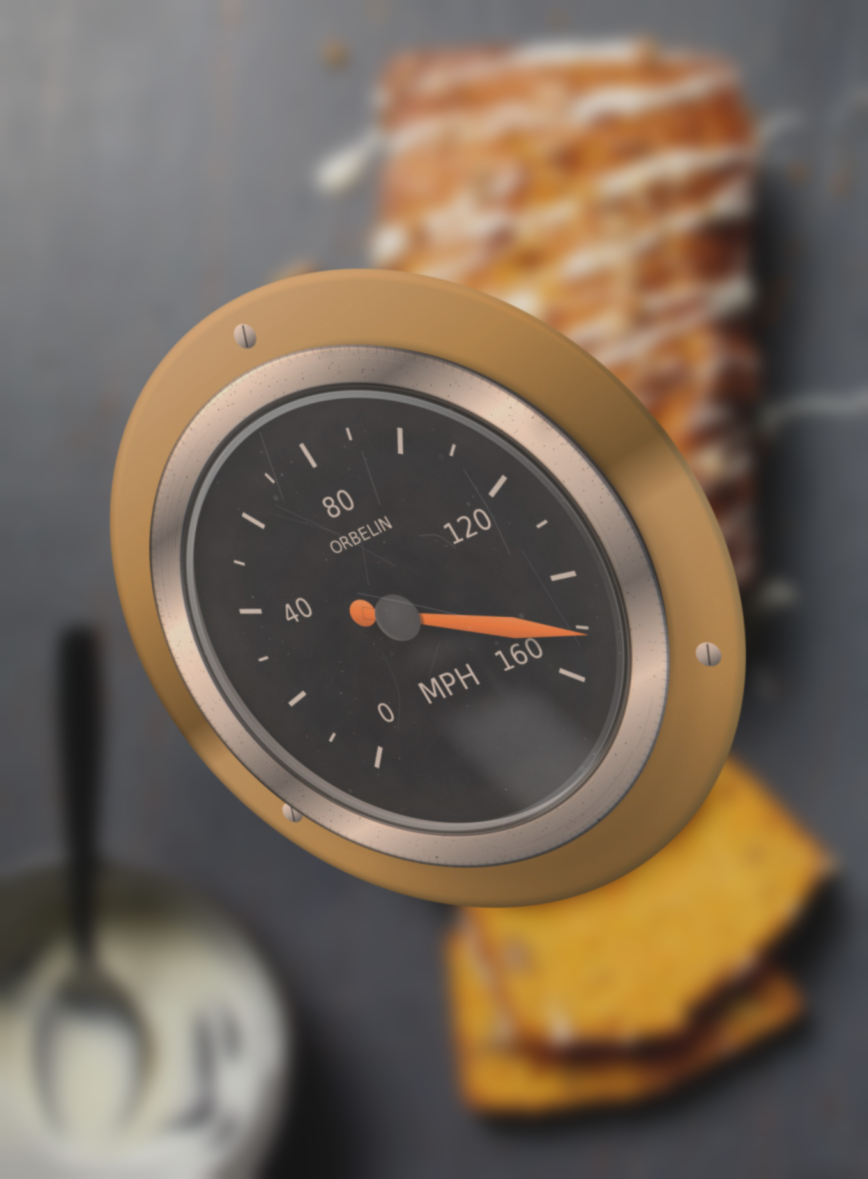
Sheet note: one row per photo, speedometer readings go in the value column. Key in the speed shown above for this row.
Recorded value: 150 mph
